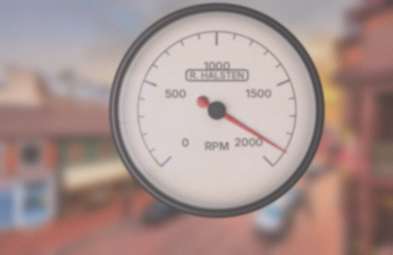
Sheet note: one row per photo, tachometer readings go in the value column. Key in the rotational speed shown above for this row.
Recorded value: 1900 rpm
